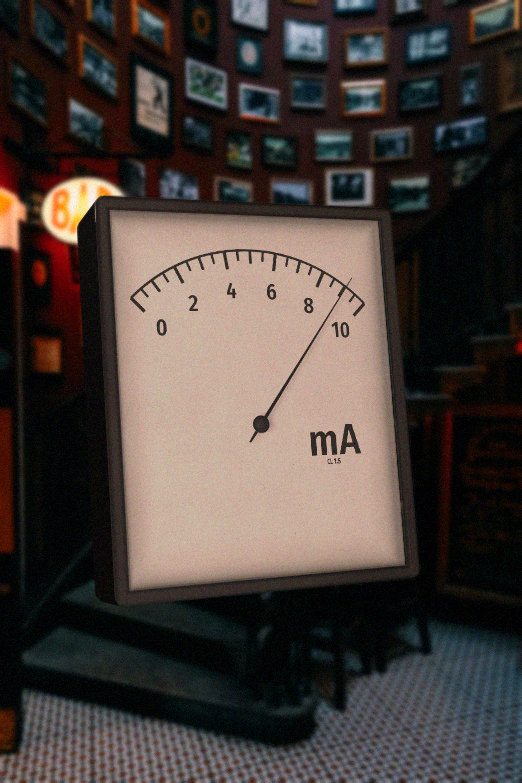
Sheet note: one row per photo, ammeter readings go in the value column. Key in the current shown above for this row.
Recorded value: 9 mA
